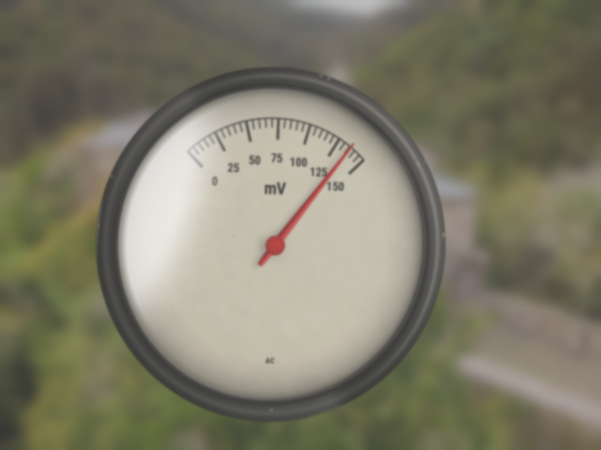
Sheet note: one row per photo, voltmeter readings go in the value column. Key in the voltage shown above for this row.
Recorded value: 135 mV
